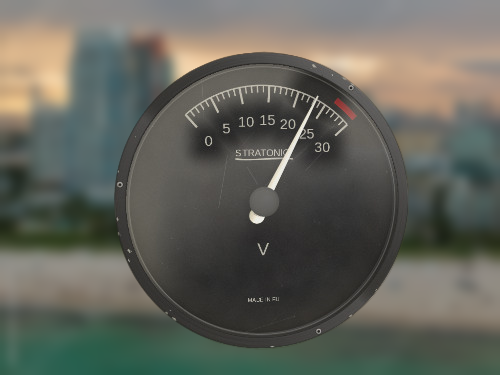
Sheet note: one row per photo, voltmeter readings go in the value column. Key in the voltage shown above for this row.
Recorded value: 23 V
